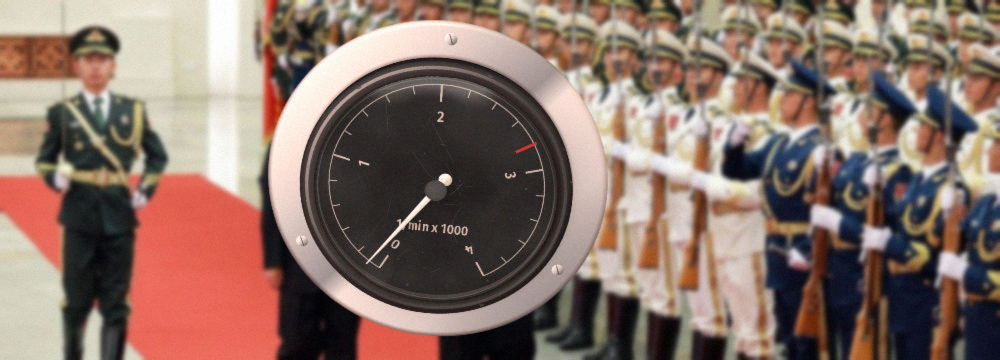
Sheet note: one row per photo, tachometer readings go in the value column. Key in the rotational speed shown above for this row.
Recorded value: 100 rpm
